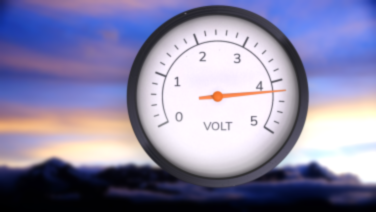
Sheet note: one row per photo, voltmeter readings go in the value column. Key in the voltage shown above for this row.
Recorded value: 4.2 V
